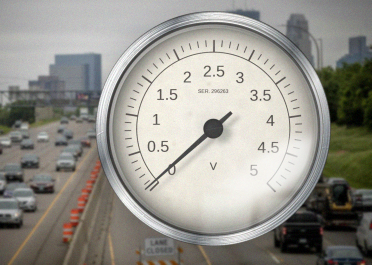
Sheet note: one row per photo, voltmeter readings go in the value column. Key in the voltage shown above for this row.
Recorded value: 0.05 V
